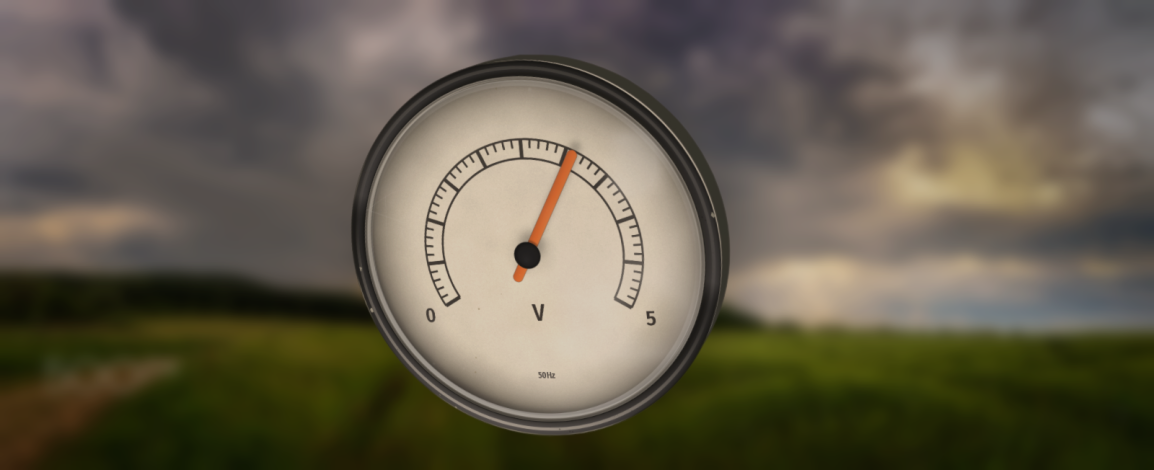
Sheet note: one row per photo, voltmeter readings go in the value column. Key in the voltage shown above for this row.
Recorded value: 3.1 V
